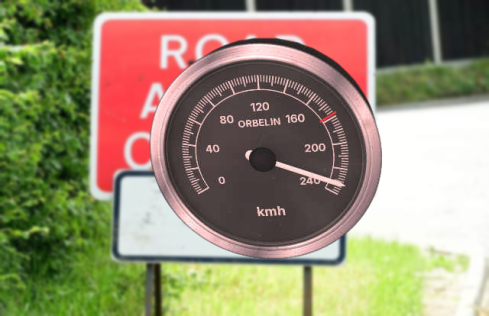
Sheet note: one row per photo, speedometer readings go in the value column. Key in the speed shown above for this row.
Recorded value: 230 km/h
